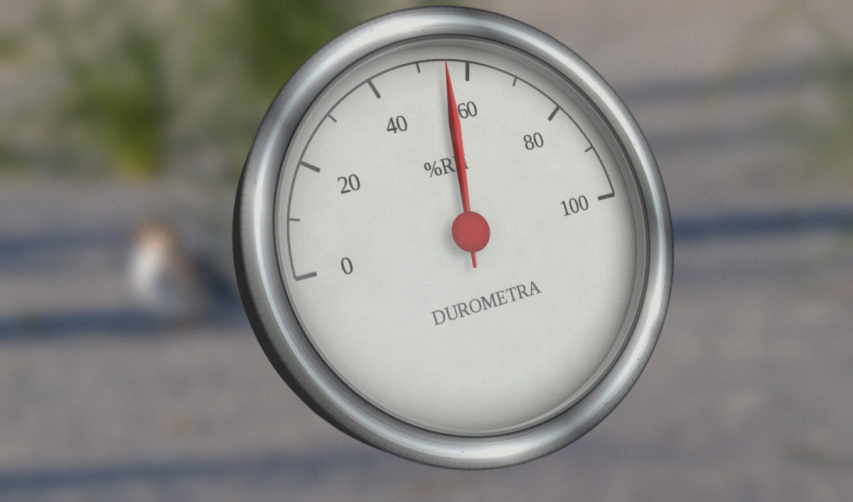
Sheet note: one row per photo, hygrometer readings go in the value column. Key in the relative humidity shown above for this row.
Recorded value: 55 %
